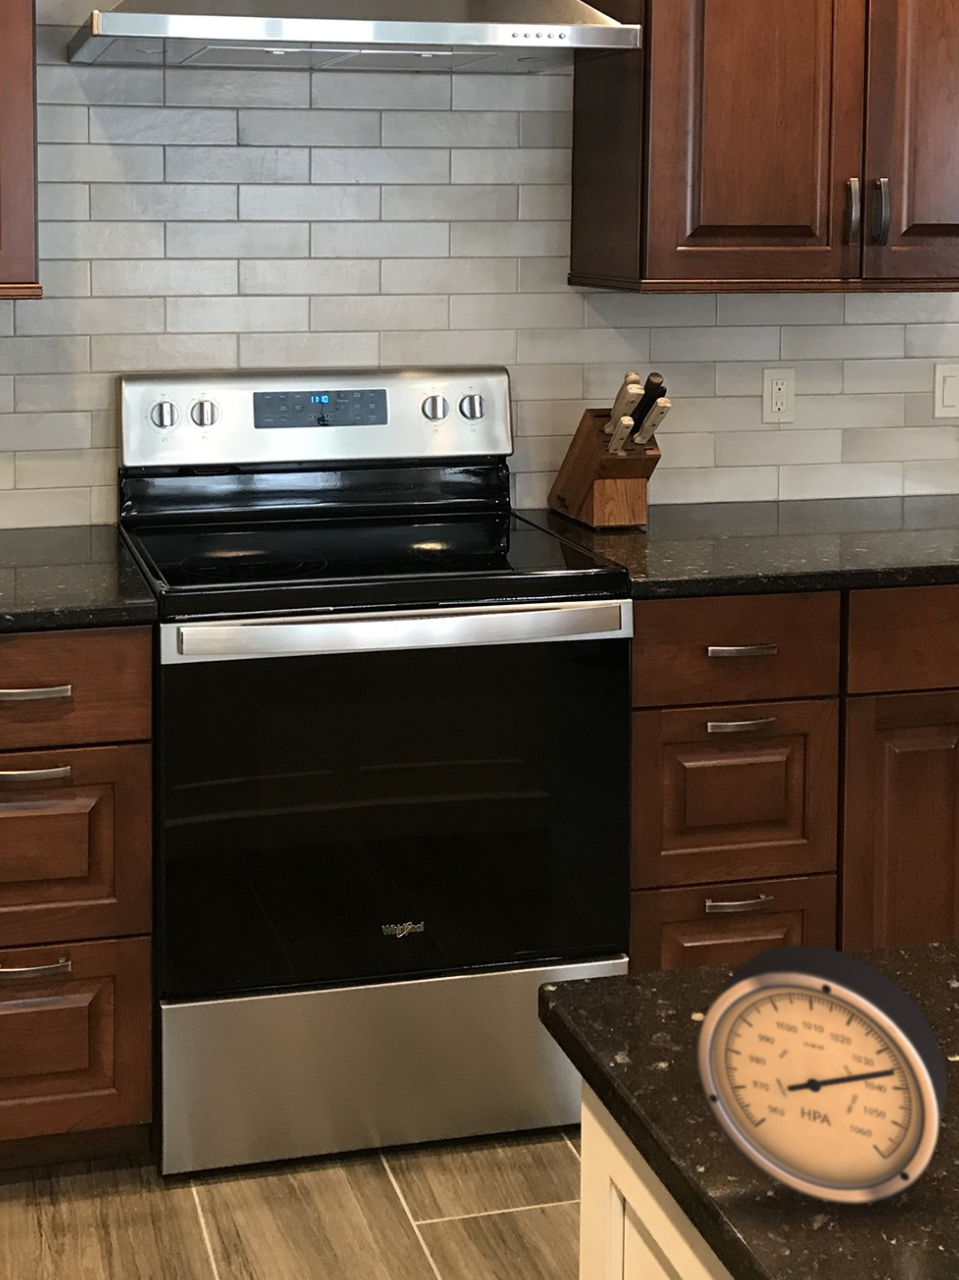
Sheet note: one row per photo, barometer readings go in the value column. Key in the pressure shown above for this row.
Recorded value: 1035 hPa
